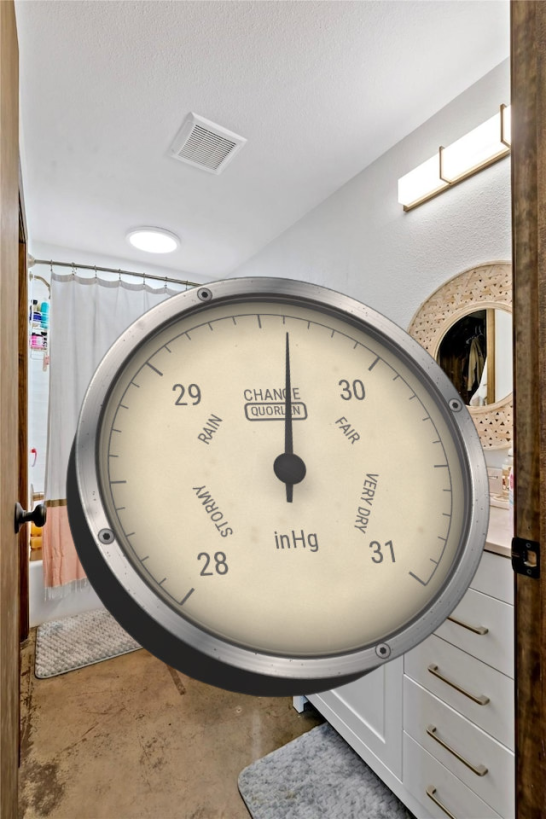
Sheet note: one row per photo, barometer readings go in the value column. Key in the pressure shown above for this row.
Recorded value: 29.6 inHg
